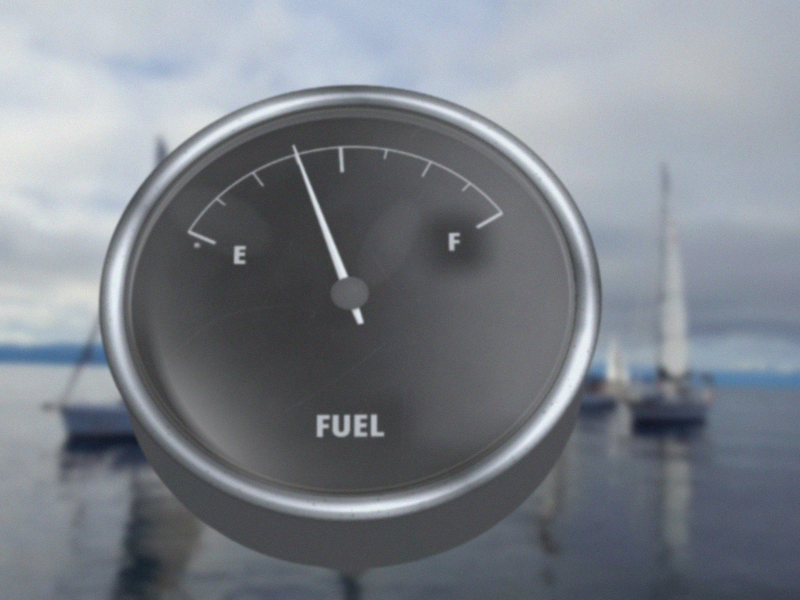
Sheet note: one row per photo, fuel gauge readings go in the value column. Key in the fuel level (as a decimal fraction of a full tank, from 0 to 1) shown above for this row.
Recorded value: 0.375
